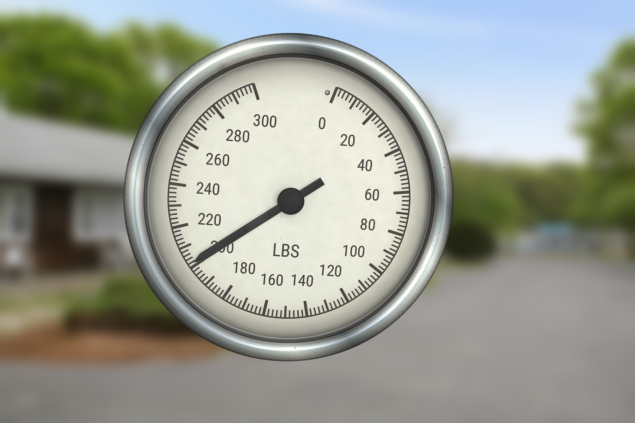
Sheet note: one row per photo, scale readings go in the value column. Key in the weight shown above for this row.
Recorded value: 202 lb
